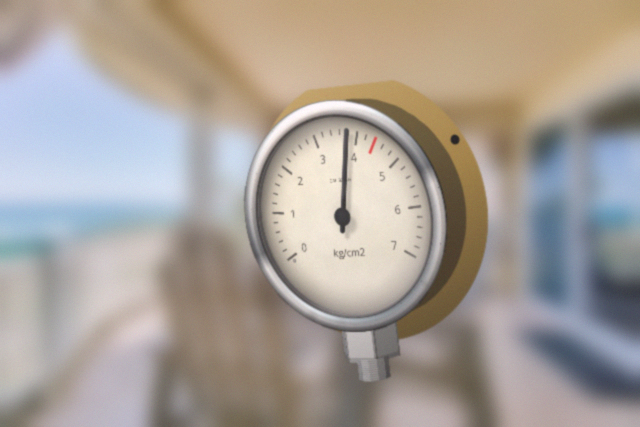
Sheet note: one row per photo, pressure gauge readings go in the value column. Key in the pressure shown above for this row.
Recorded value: 3.8 kg/cm²
